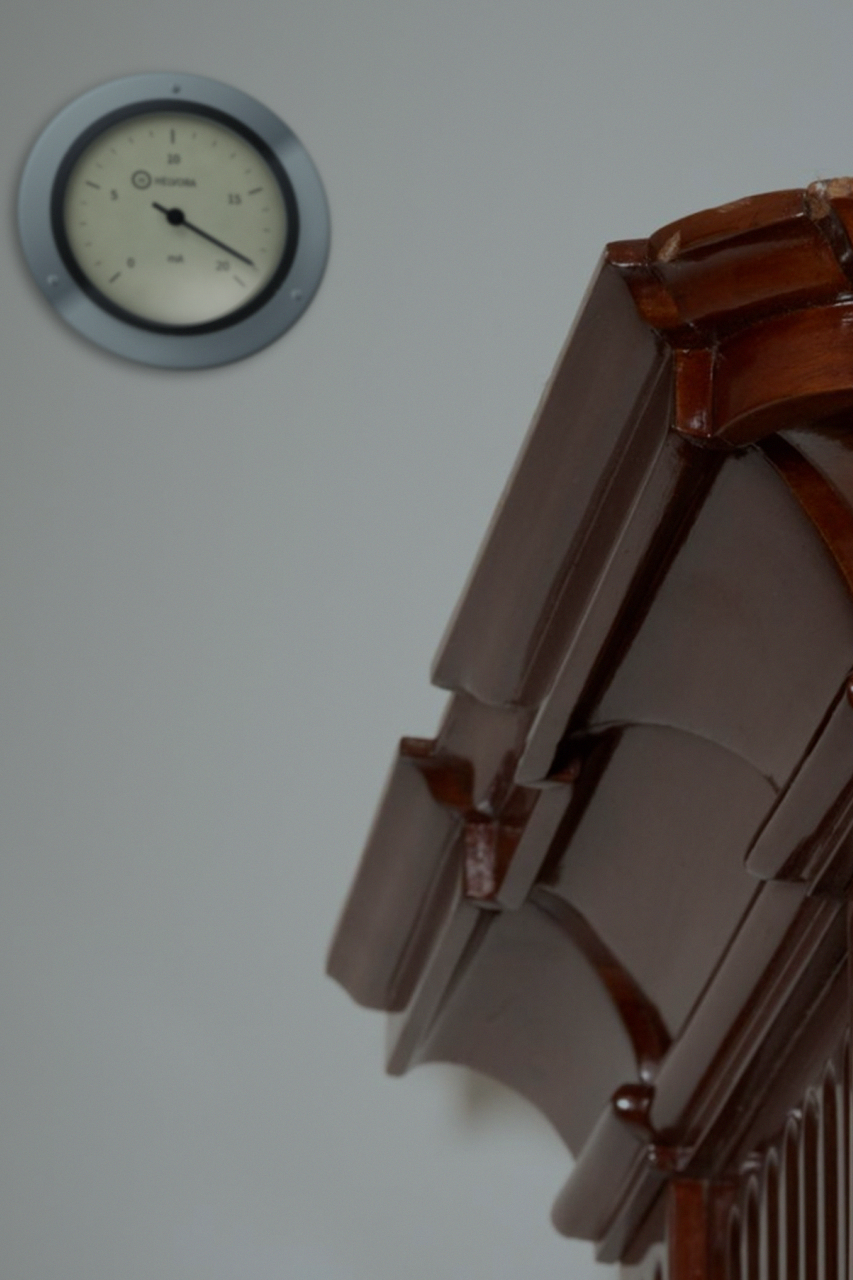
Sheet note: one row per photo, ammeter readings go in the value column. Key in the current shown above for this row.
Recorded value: 19 mA
